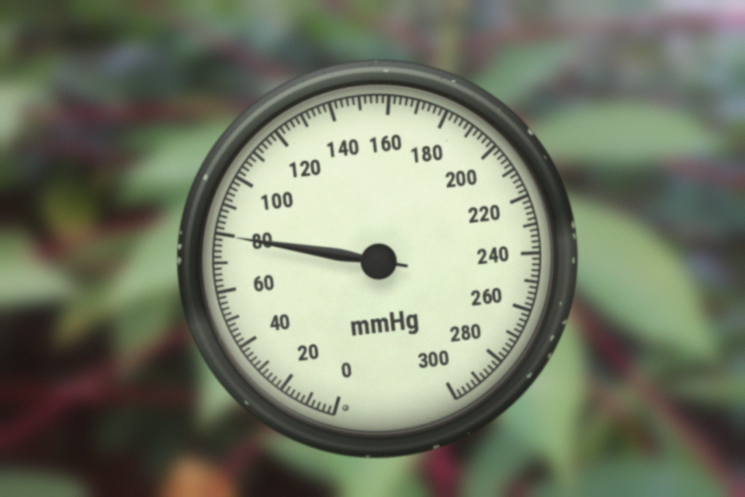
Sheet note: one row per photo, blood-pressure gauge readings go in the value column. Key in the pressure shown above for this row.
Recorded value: 80 mmHg
